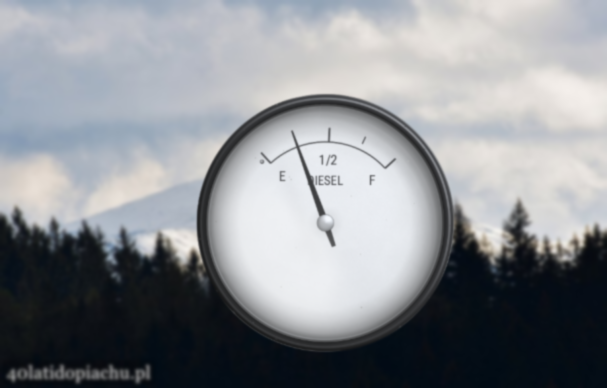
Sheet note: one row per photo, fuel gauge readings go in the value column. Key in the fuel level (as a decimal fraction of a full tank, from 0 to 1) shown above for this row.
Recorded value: 0.25
